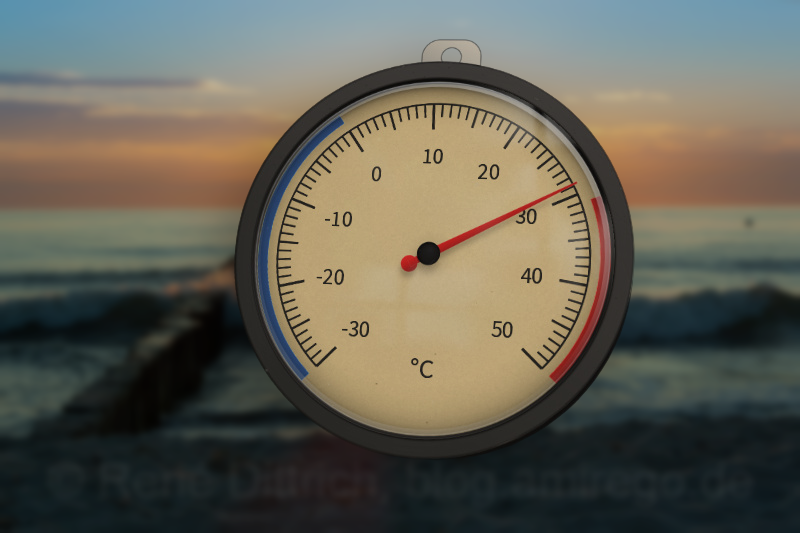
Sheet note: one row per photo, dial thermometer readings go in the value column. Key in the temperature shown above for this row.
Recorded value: 29 °C
